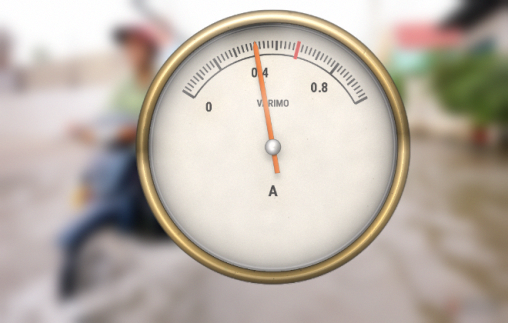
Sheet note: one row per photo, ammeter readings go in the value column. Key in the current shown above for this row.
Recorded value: 0.4 A
